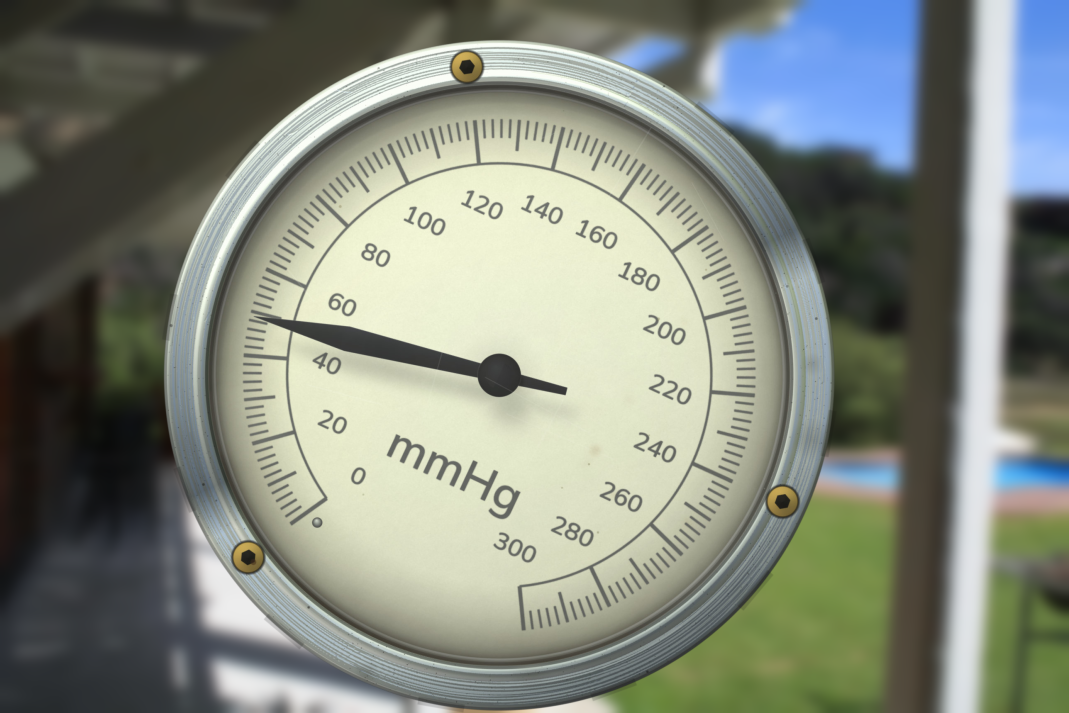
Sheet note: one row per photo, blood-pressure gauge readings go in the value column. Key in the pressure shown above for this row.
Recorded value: 49 mmHg
